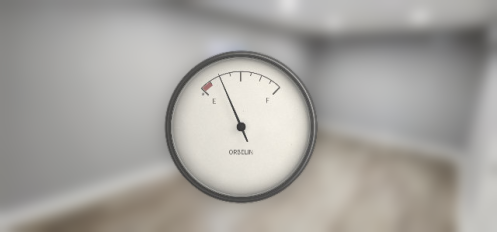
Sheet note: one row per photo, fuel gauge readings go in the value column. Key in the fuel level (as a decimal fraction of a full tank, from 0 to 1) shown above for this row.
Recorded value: 0.25
